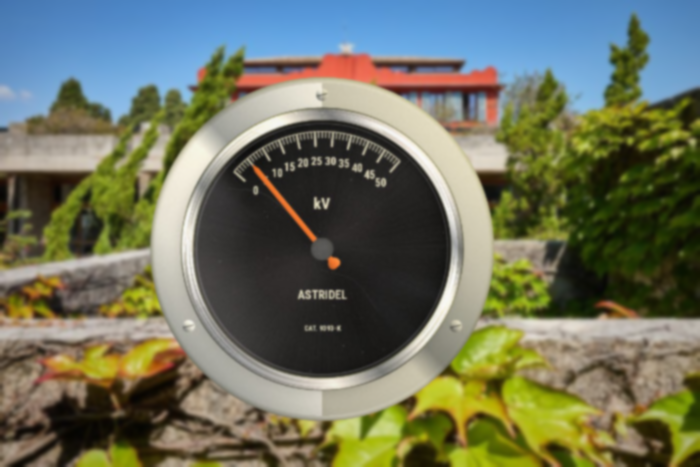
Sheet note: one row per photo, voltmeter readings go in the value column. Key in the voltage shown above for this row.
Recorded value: 5 kV
